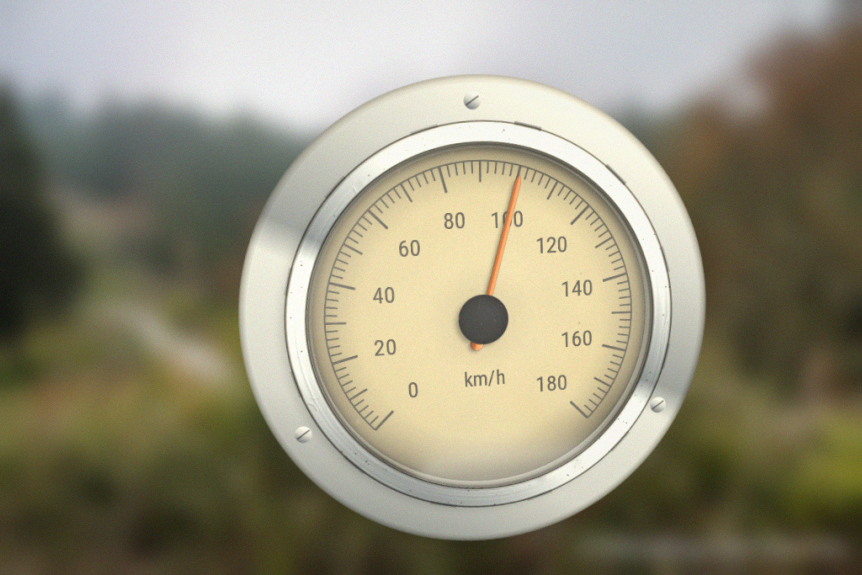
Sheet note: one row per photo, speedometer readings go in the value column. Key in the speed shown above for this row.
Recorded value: 100 km/h
